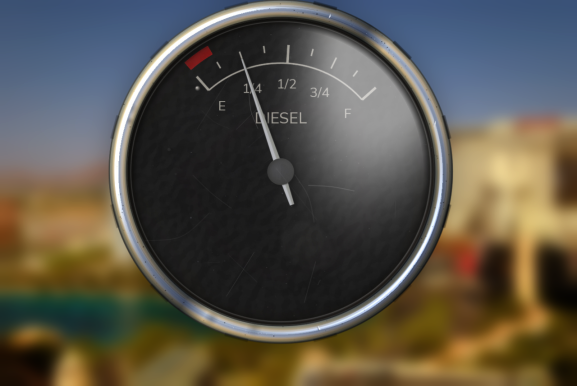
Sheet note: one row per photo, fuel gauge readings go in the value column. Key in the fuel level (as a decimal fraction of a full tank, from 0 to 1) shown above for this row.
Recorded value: 0.25
